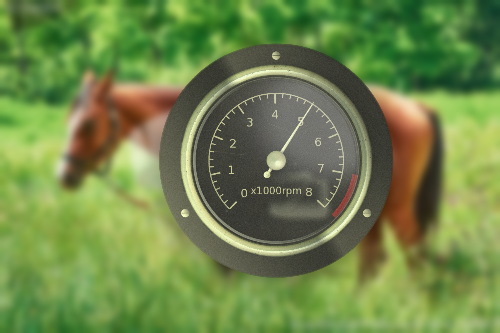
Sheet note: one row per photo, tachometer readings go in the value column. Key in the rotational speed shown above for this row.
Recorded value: 5000 rpm
